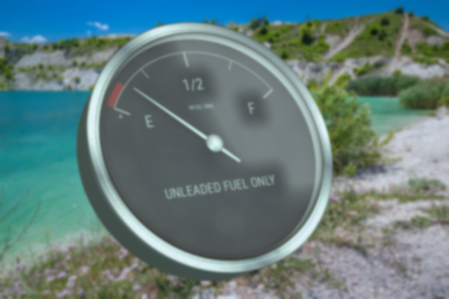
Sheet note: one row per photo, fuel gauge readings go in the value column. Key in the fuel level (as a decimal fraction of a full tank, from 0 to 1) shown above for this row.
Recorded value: 0.125
